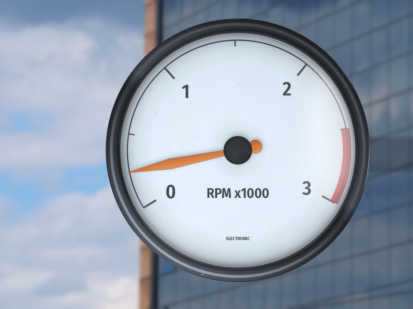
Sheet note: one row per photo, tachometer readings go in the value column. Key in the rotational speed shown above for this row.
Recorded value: 250 rpm
